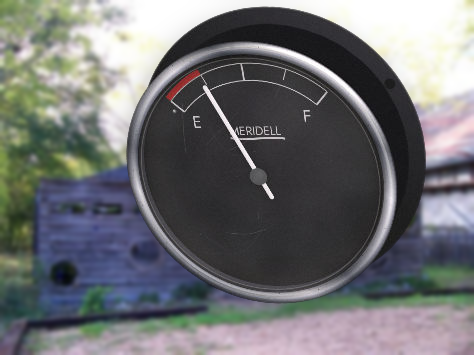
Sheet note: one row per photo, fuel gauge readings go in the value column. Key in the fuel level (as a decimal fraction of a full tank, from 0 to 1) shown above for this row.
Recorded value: 0.25
